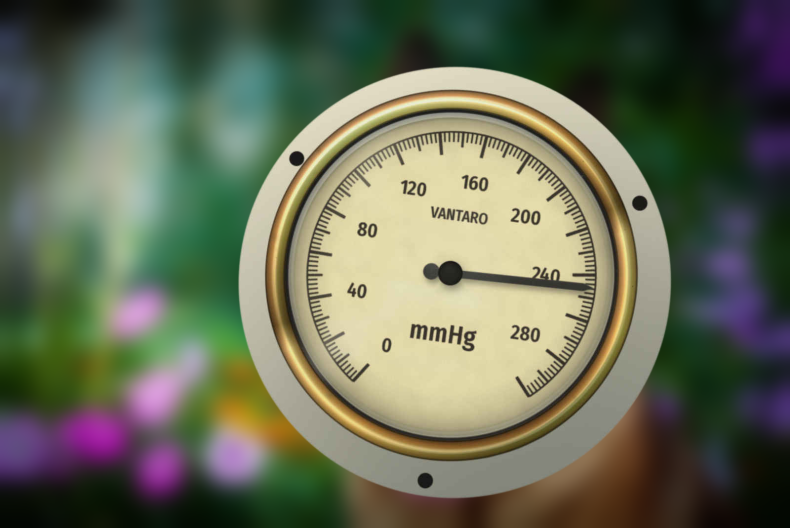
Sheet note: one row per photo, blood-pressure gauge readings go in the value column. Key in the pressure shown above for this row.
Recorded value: 246 mmHg
